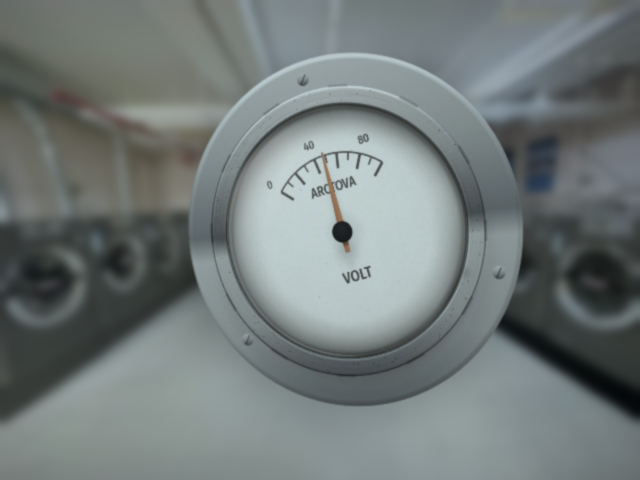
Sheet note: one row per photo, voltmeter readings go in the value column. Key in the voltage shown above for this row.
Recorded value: 50 V
